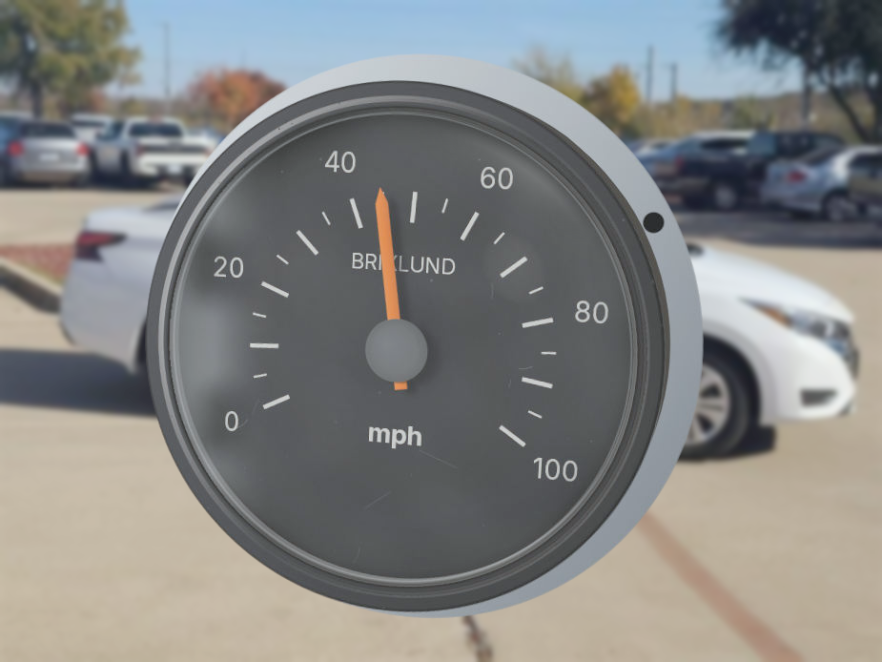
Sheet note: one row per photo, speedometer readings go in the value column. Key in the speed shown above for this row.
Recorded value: 45 mph
